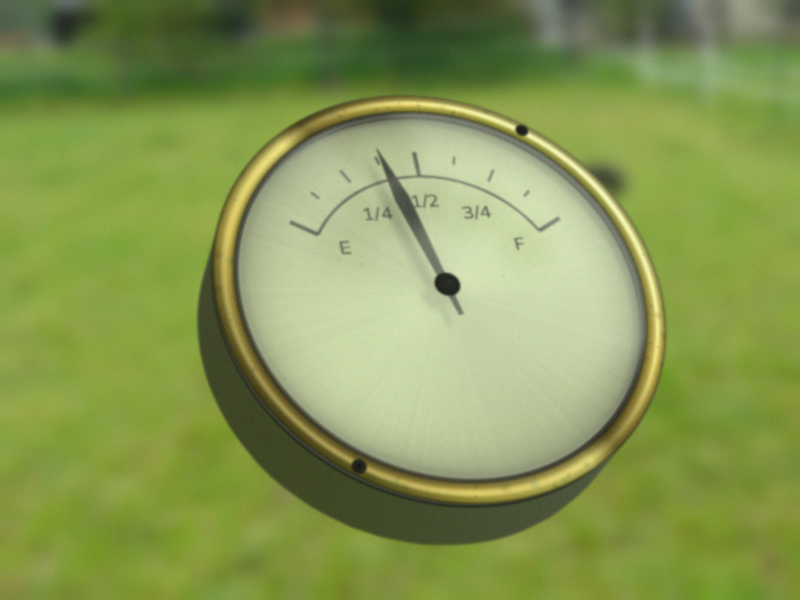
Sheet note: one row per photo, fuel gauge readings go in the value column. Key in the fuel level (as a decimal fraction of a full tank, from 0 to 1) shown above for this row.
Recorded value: 0.375
